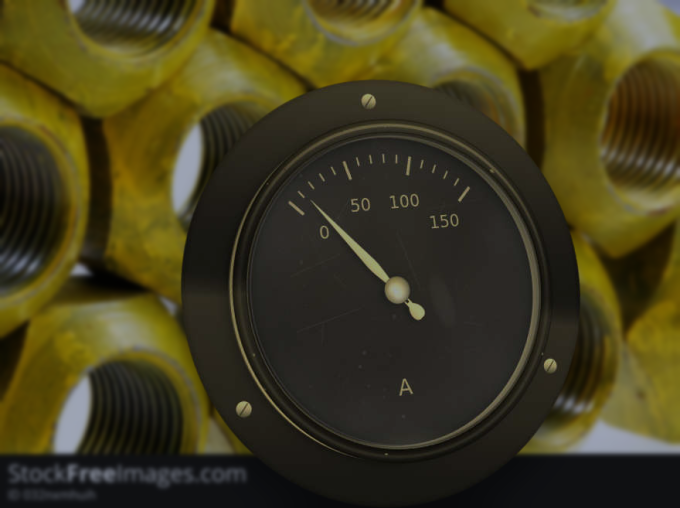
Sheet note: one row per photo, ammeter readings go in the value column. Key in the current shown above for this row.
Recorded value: 10 A
